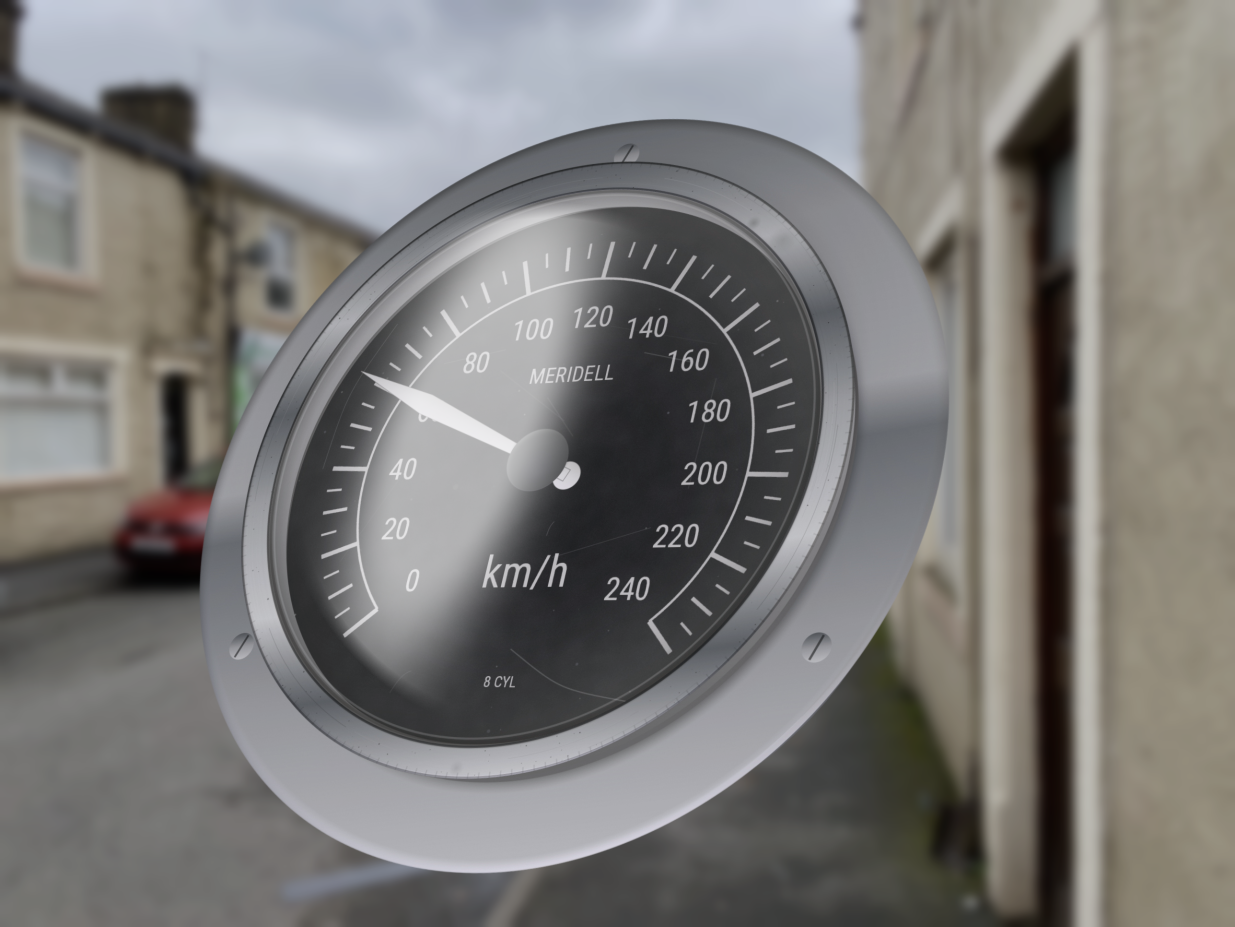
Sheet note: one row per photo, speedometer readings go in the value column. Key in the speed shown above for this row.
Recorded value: 60 km/h
